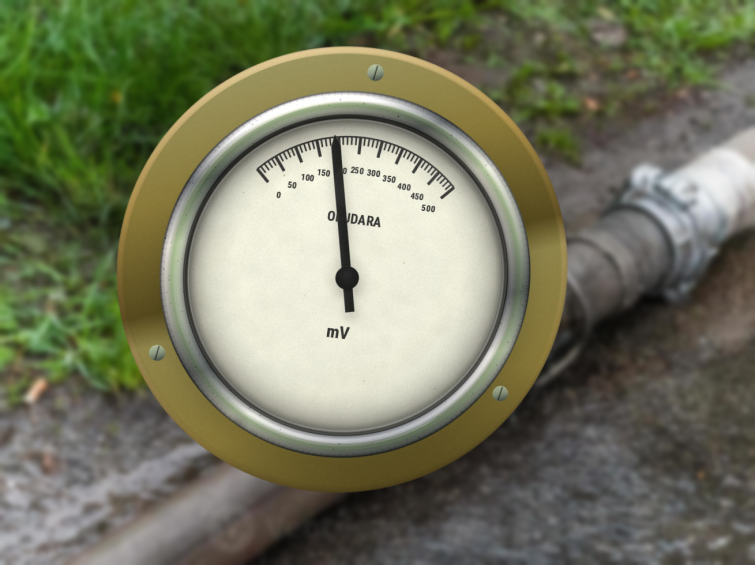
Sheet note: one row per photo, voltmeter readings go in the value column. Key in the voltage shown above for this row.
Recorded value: 190 mV
